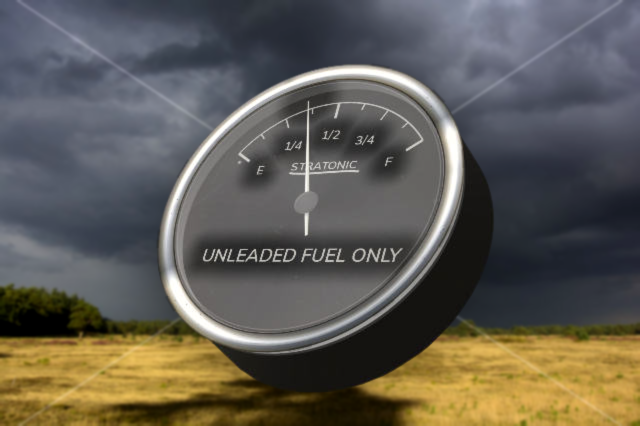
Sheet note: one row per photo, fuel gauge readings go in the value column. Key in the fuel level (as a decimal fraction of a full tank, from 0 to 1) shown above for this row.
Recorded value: 0.375
